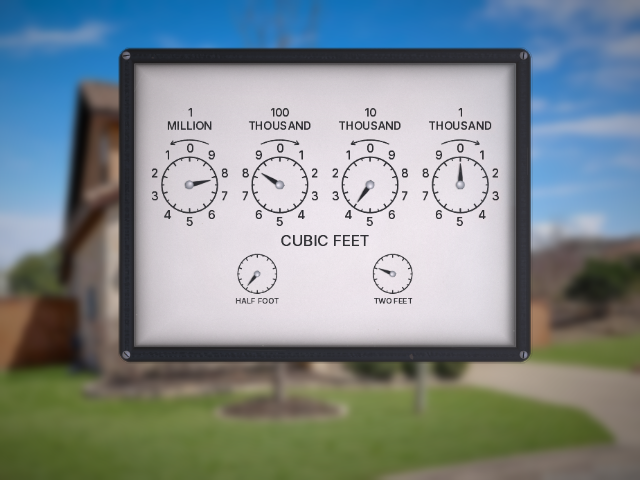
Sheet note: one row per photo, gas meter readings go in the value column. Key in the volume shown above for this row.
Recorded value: 784000 ft³
